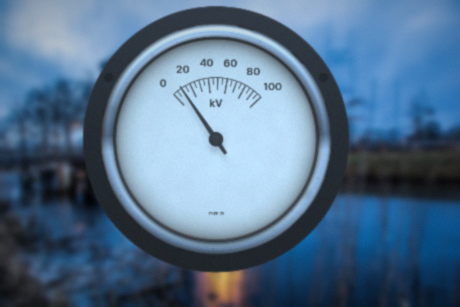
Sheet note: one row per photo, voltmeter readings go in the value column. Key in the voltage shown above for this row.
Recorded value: 10 kV
